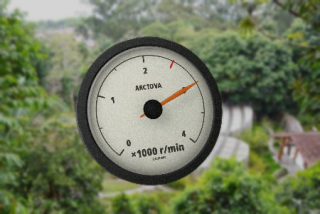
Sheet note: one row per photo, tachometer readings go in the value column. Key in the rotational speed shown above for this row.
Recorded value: 3000 rpm
